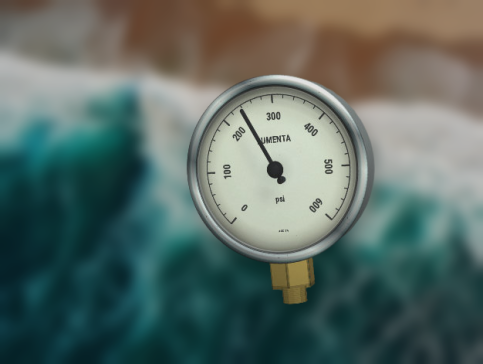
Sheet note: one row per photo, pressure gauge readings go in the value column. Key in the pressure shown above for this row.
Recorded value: 240 psi
